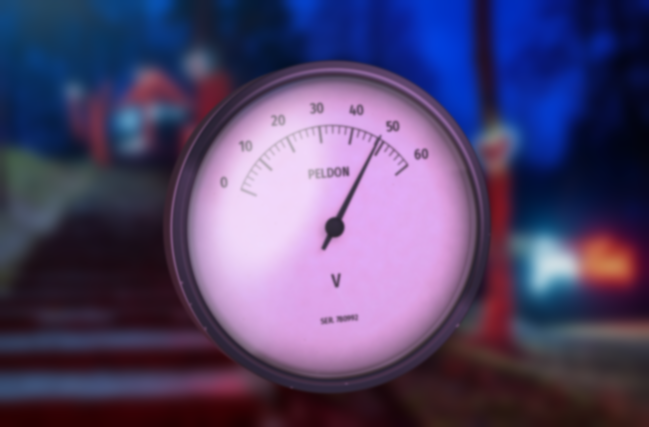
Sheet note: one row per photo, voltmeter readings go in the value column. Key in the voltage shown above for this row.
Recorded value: 48 V
